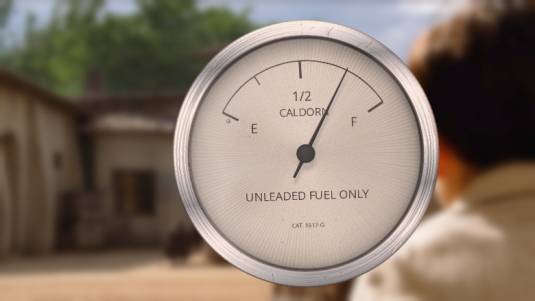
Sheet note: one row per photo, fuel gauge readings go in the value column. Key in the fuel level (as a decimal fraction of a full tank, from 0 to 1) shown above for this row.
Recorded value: 0.75
